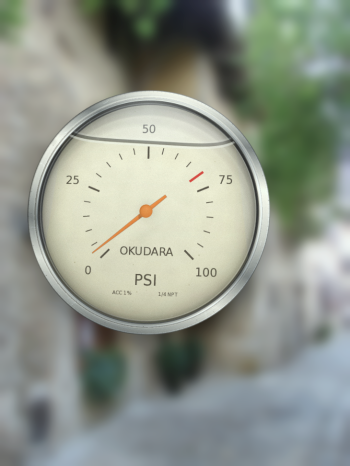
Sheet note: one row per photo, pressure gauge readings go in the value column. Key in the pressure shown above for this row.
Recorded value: 2.5 psi
